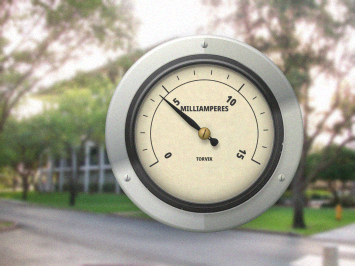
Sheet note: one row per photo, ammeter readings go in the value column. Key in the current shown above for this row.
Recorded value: 4.5 mA
